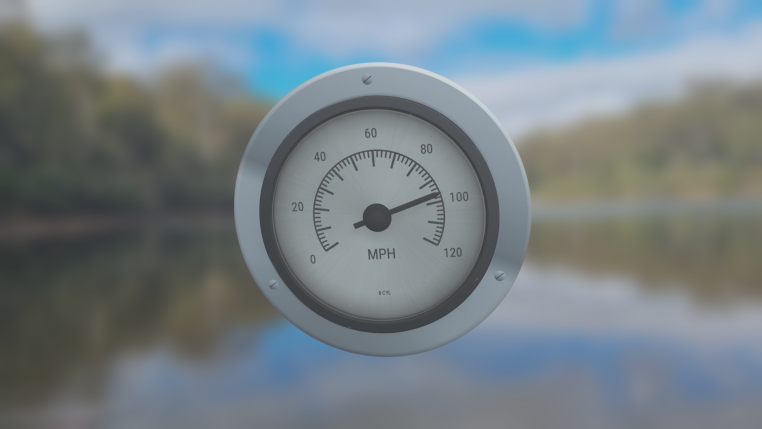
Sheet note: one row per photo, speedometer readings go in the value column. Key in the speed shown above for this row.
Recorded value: 96 mph
